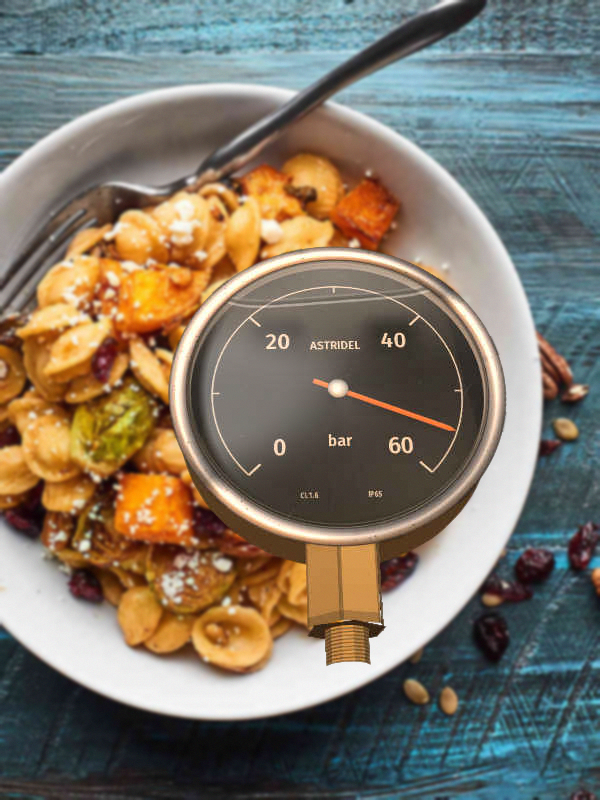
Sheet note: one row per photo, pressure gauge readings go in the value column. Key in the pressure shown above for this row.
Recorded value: 55 bar
